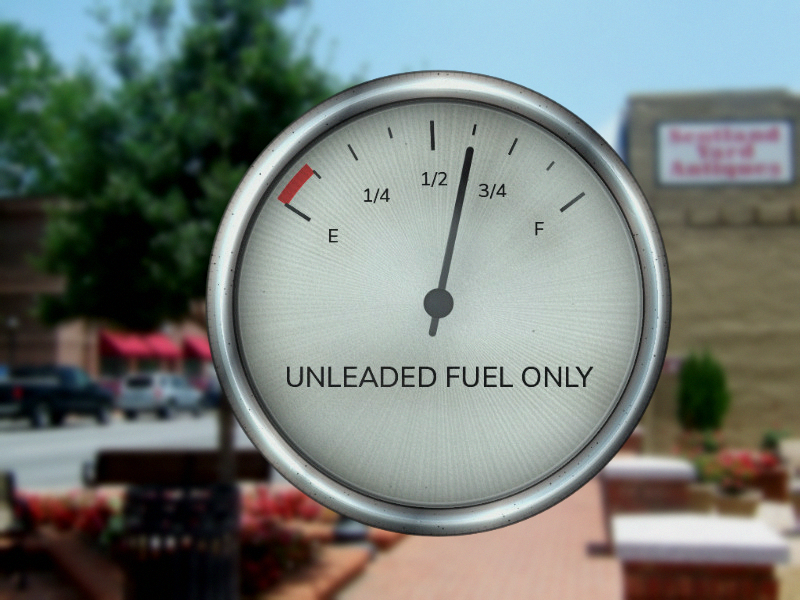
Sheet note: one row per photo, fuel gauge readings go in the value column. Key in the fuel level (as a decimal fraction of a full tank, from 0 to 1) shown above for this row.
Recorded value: 0.625
